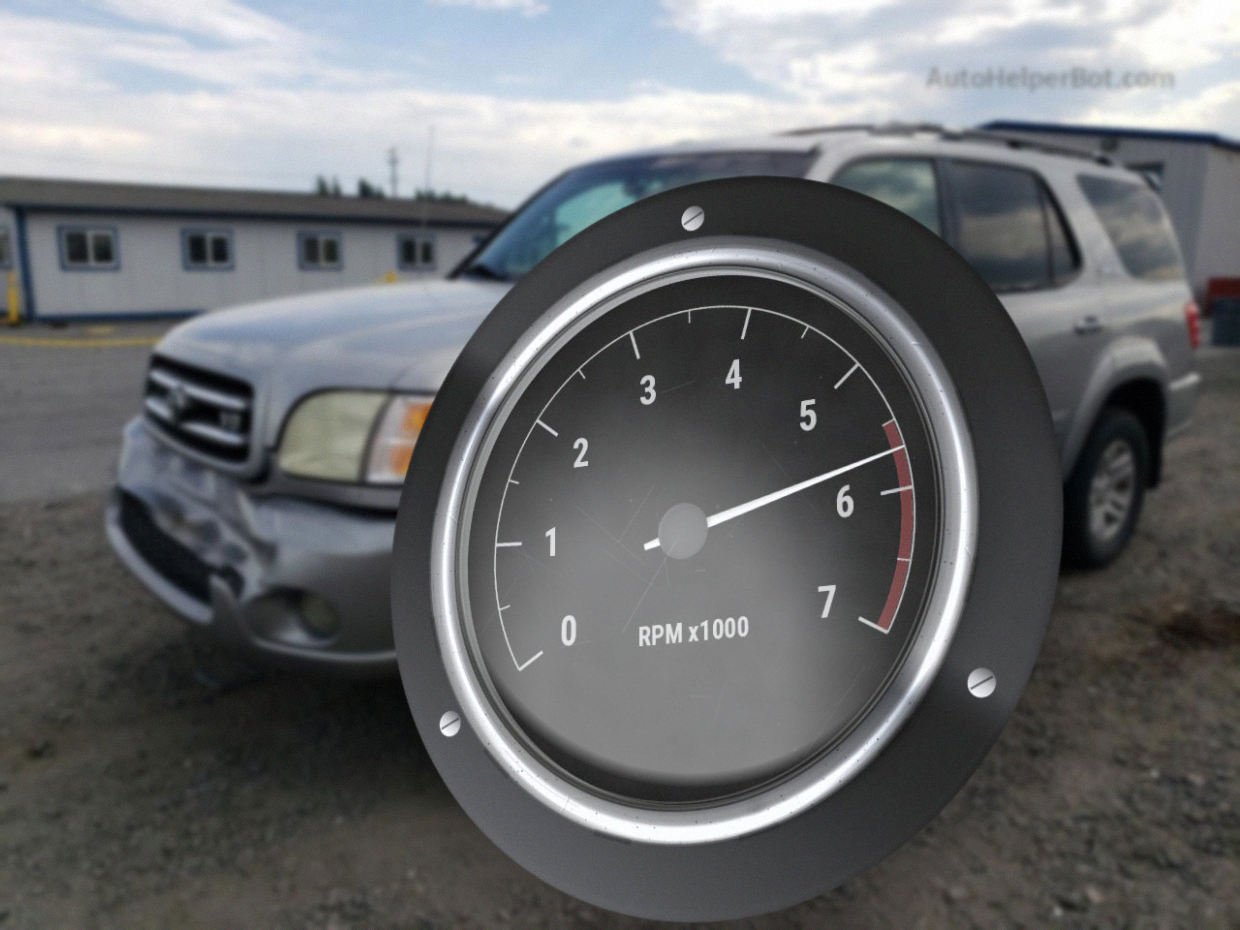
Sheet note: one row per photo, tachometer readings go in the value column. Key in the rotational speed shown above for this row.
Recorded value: 5750 rpm
